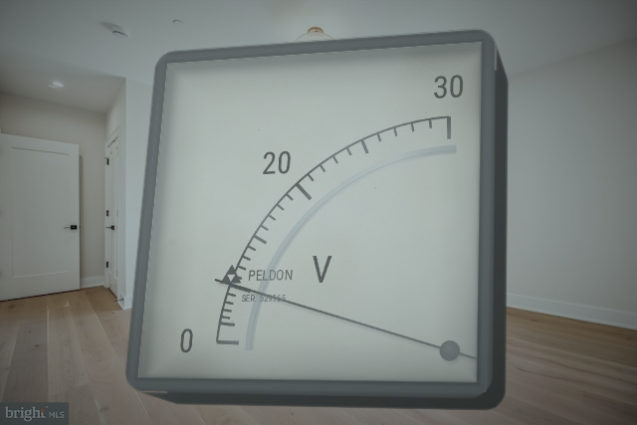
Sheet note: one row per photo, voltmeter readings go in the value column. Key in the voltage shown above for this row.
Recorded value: 10 V
